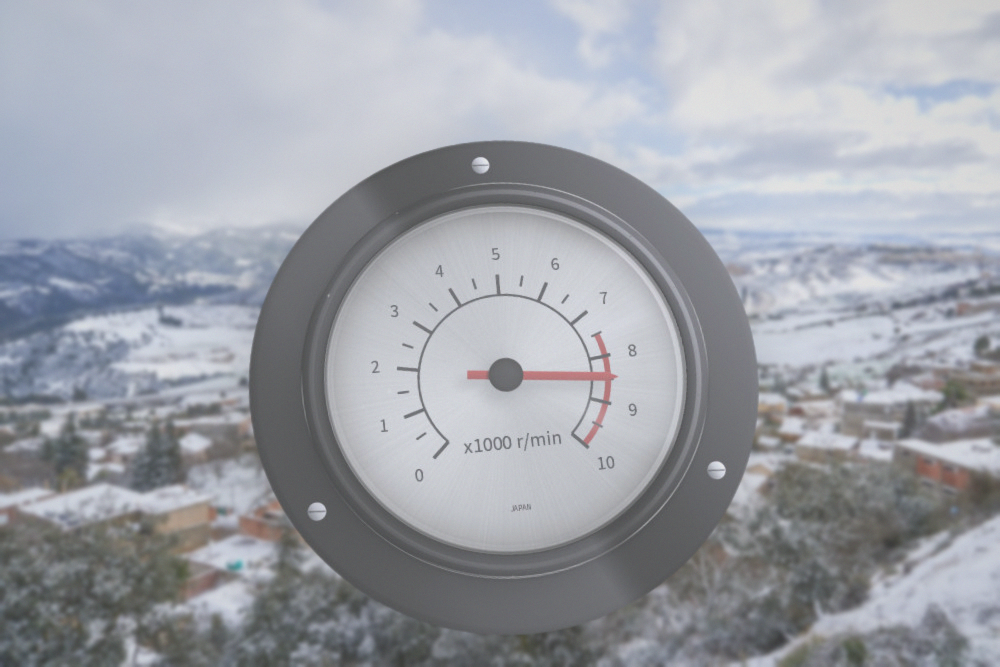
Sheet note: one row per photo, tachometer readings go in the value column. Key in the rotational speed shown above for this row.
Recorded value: 8500 rpm
